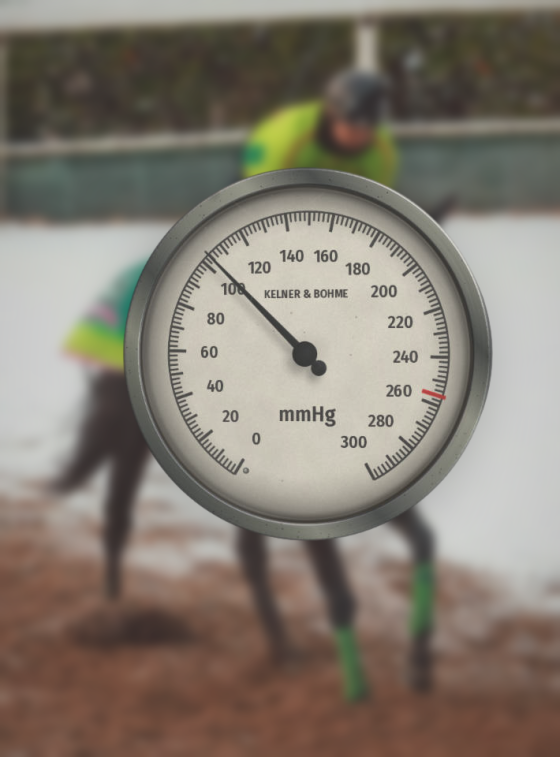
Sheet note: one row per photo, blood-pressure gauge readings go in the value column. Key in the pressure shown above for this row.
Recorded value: 104 mmHg
